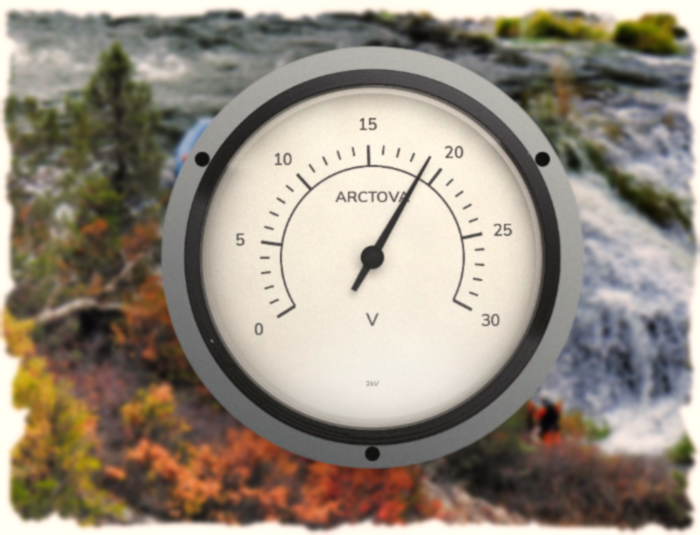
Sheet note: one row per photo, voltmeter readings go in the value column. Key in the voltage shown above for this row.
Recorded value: 19 V
